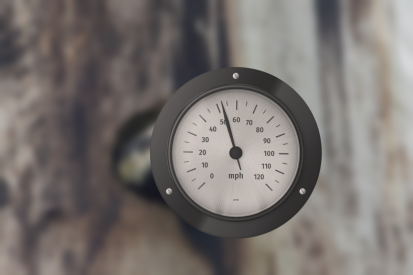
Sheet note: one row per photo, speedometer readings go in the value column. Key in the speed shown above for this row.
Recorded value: 52.5 mph
